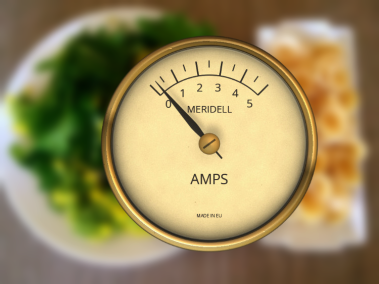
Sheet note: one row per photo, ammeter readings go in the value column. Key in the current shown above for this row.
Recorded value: 0.25 A
